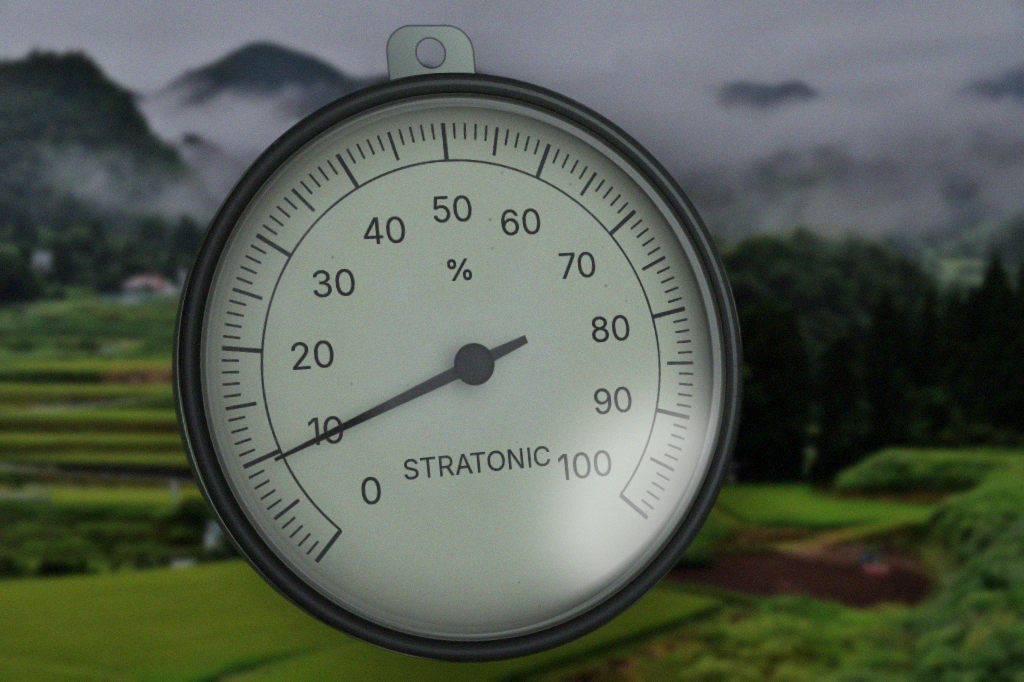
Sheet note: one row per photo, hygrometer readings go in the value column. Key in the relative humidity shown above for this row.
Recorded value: 9.5 %
